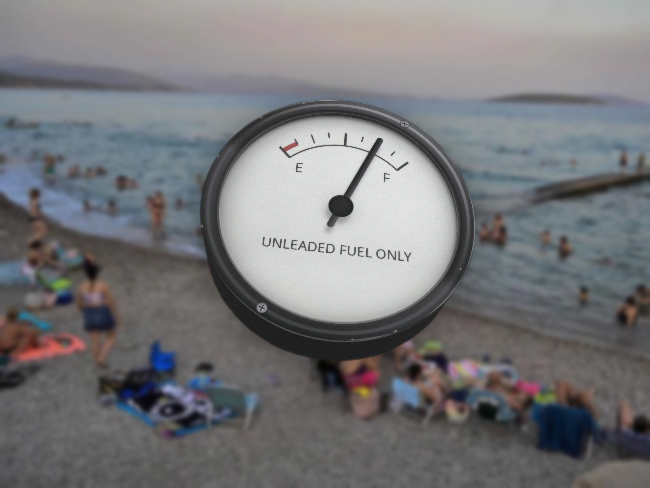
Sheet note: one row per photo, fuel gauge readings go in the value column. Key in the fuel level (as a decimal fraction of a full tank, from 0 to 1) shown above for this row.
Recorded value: 0.75
